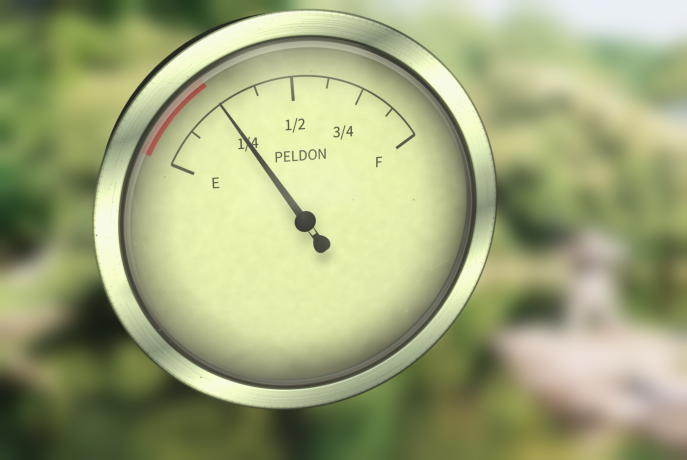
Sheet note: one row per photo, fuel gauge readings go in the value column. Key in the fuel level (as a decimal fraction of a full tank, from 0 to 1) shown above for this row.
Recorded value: 0.25
